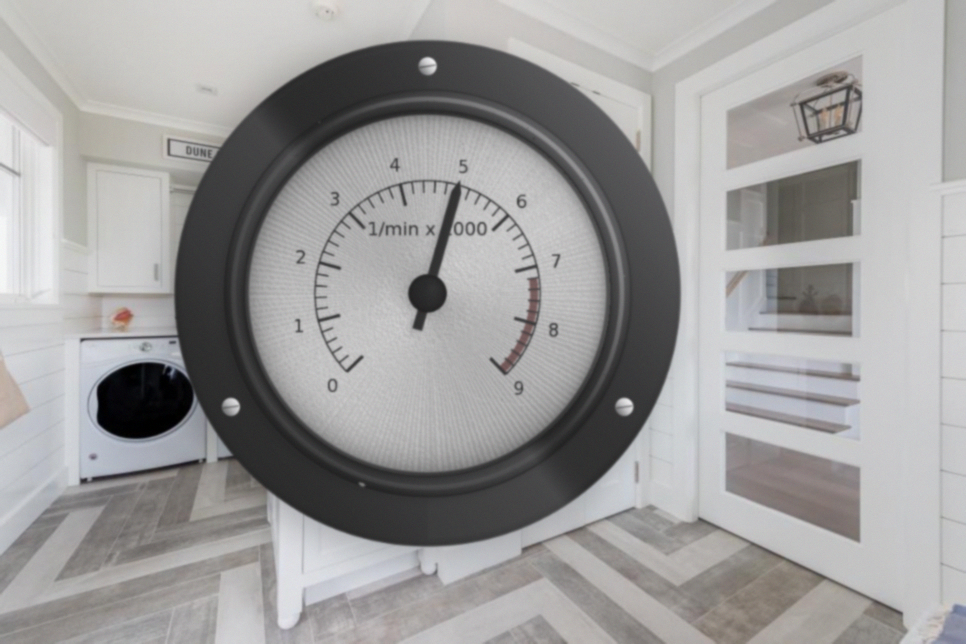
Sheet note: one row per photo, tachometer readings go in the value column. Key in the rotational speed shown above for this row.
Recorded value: 5000 rpm
